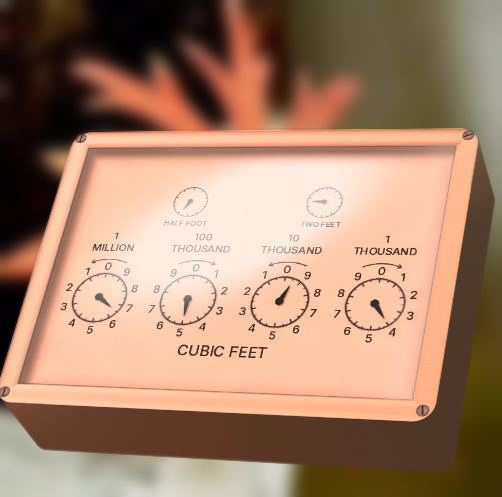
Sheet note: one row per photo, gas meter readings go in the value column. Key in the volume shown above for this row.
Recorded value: 649400 ft³
